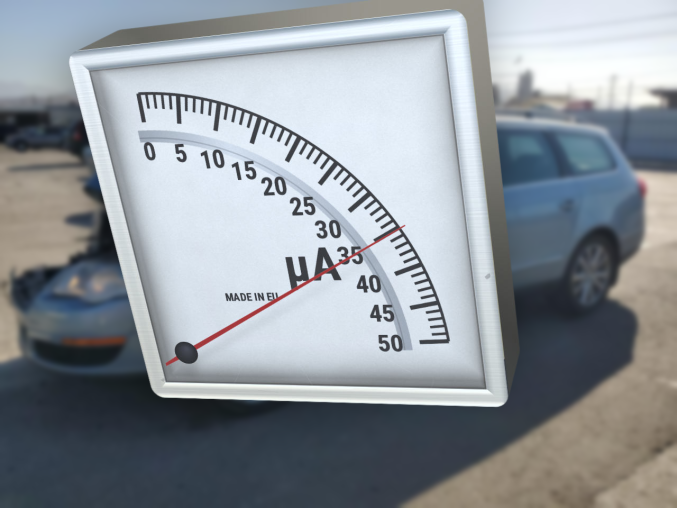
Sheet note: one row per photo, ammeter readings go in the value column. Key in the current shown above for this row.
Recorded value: 35 µA
